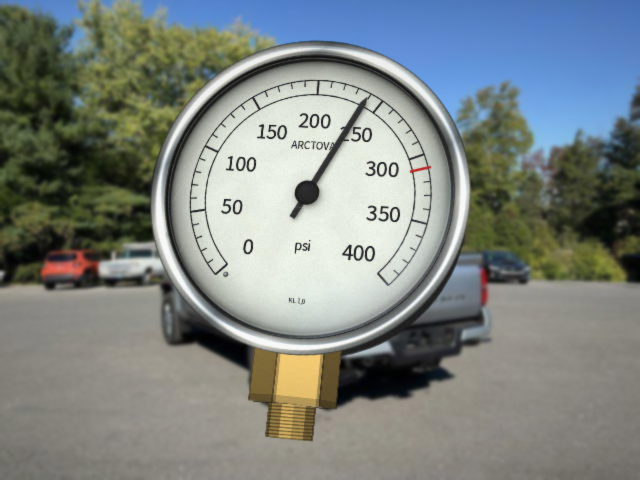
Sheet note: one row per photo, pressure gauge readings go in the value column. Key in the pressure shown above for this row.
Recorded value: 240 psi
